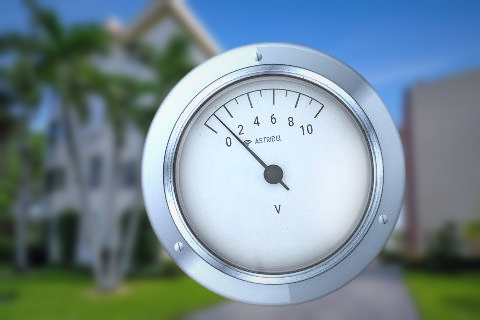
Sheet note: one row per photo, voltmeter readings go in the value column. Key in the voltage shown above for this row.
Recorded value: 1 V
